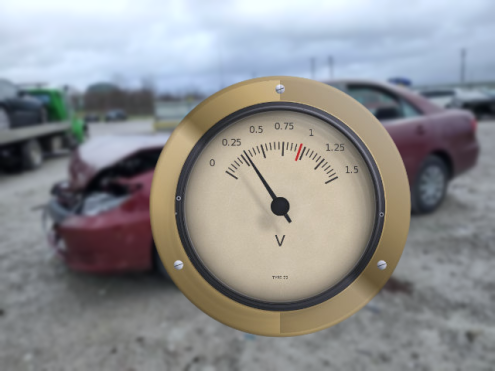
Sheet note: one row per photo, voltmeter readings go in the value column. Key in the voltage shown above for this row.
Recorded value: 0.3 V
